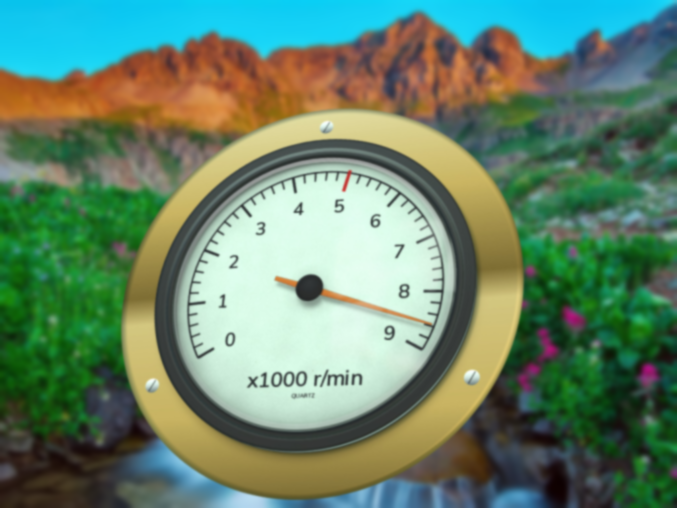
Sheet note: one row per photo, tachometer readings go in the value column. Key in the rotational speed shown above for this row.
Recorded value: 8600 rpm
